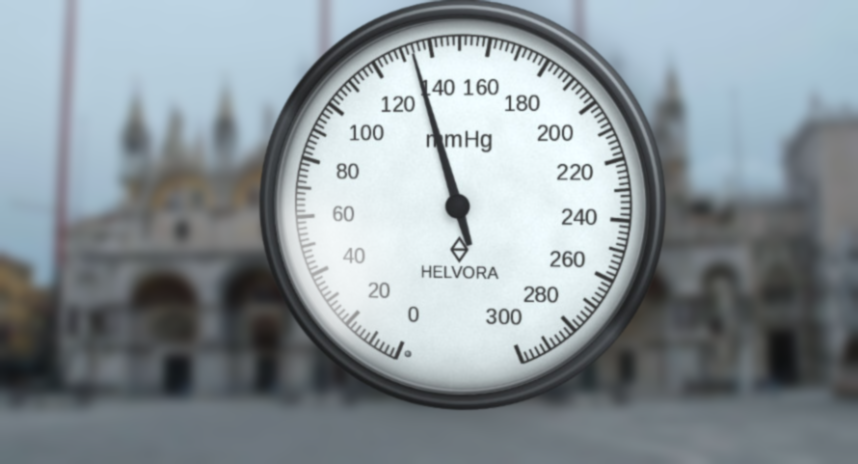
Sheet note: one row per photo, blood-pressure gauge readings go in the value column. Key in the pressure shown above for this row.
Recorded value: 134 mmHg
